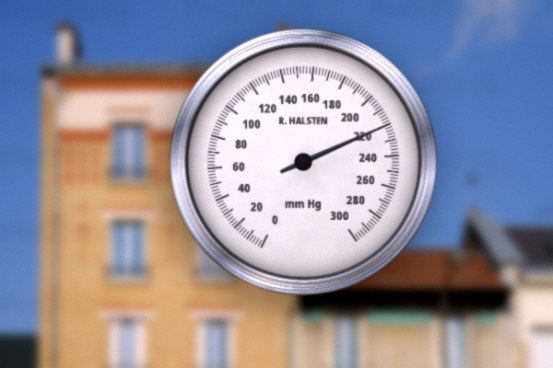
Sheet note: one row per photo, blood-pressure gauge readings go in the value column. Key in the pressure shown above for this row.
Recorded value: 220 mmHg
